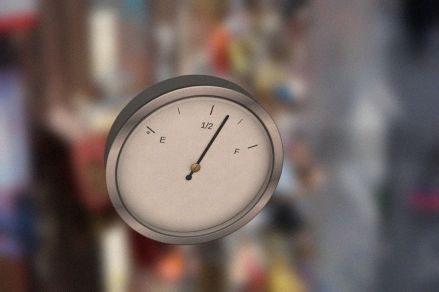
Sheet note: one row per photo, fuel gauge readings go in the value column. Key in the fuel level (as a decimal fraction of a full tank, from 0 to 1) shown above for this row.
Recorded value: 0.625
